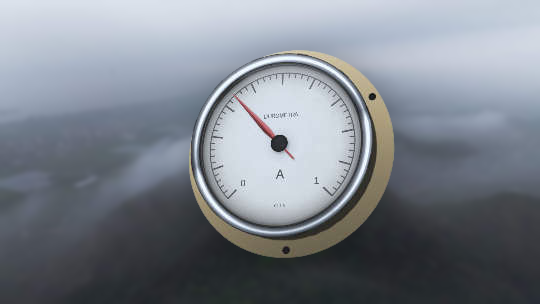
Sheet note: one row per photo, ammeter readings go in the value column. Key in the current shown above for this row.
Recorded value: 0.34 A
